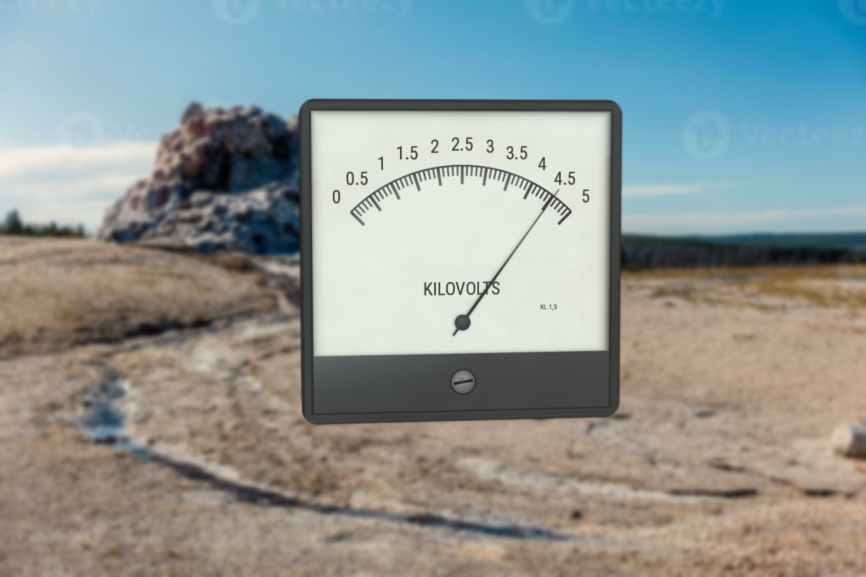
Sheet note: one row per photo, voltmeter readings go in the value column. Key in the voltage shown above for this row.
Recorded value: 4.5 kV
